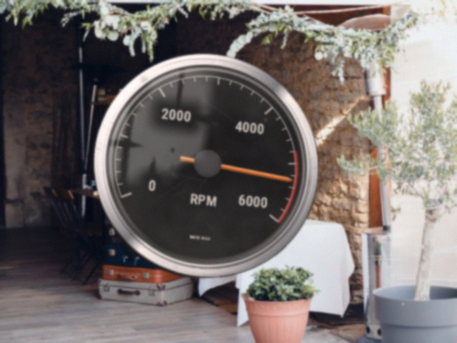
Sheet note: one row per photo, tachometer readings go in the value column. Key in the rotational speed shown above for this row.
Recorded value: 5300 rpm
